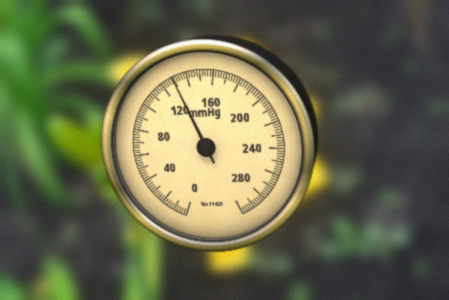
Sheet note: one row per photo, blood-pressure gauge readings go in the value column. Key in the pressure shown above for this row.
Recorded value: 130 mmHg
